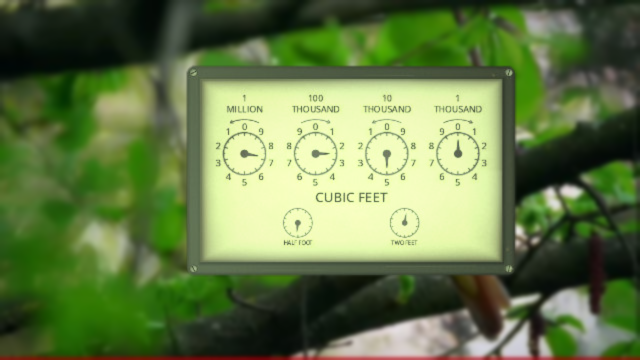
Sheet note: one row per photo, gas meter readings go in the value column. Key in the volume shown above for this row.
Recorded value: 725000 ft³
